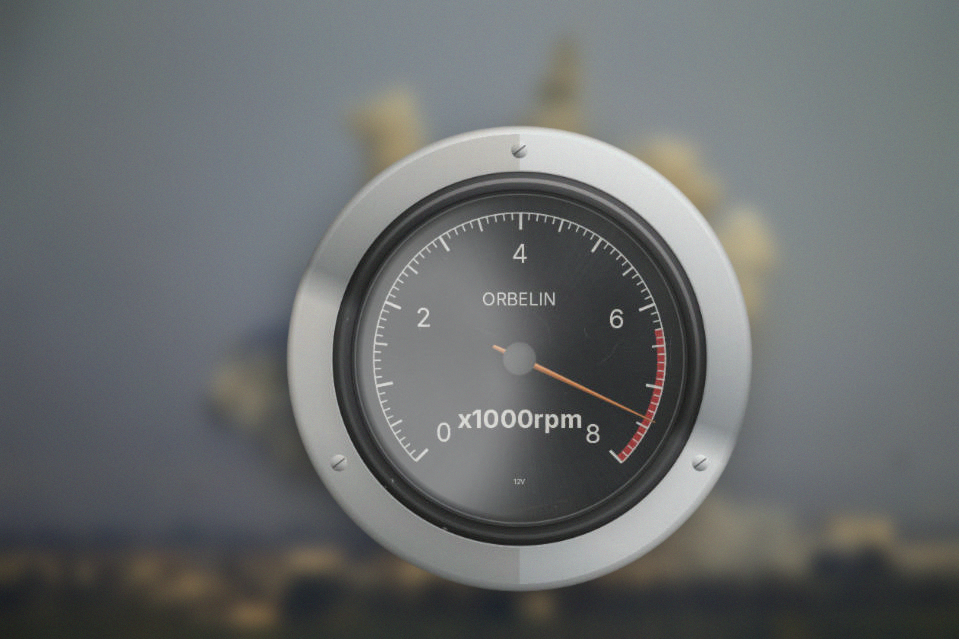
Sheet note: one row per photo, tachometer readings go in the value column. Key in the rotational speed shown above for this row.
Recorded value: 7400 rpm
